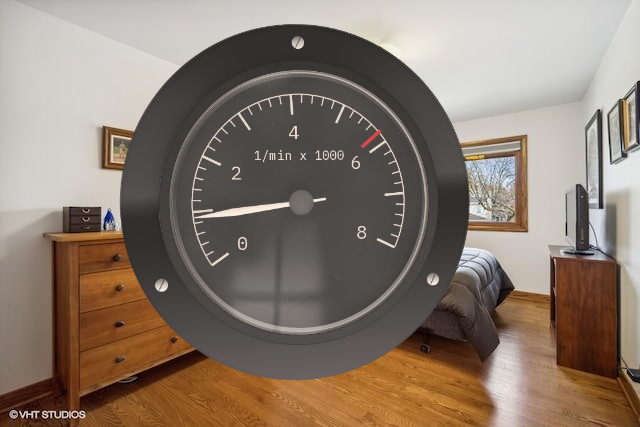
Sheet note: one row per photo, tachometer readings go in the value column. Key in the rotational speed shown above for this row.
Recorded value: 900 rpm
